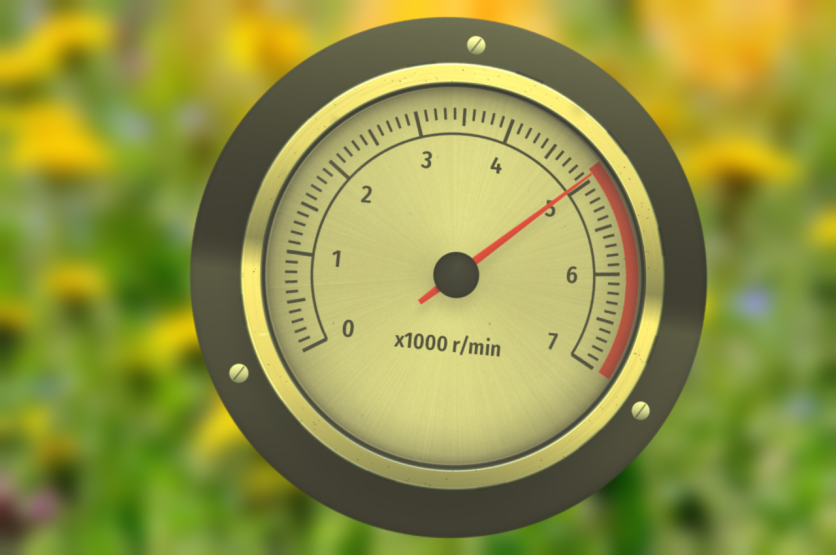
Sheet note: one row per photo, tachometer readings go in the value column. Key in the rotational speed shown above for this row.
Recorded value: 4950 rpm
